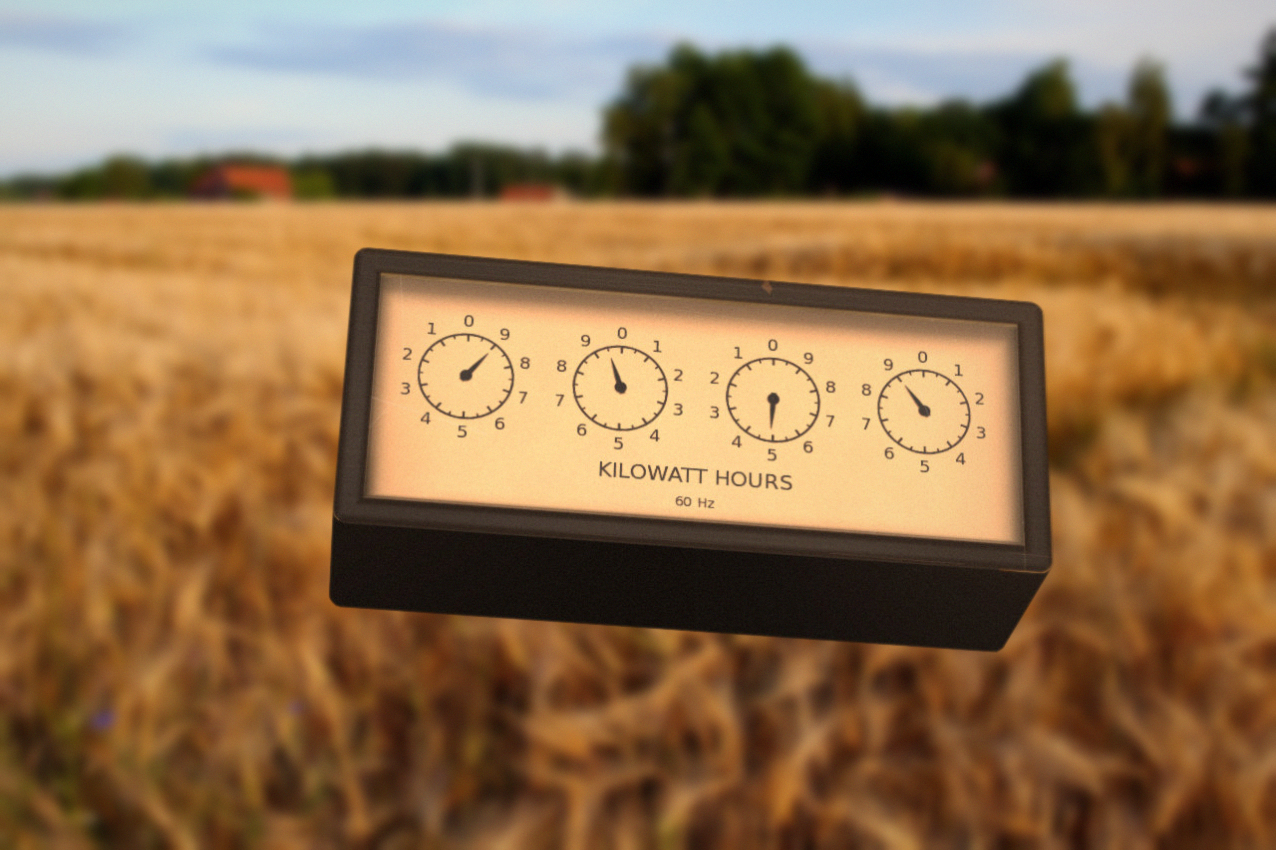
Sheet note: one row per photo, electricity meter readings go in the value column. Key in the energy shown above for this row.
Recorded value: 8949 kWh
